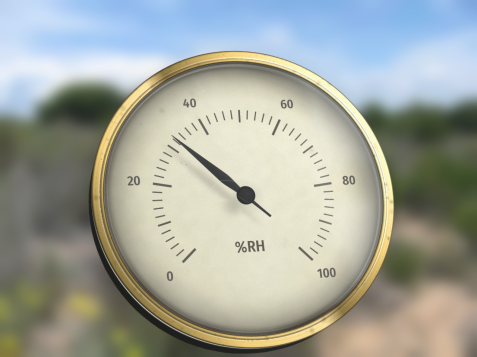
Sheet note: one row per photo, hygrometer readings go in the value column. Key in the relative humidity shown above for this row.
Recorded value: 32 %
